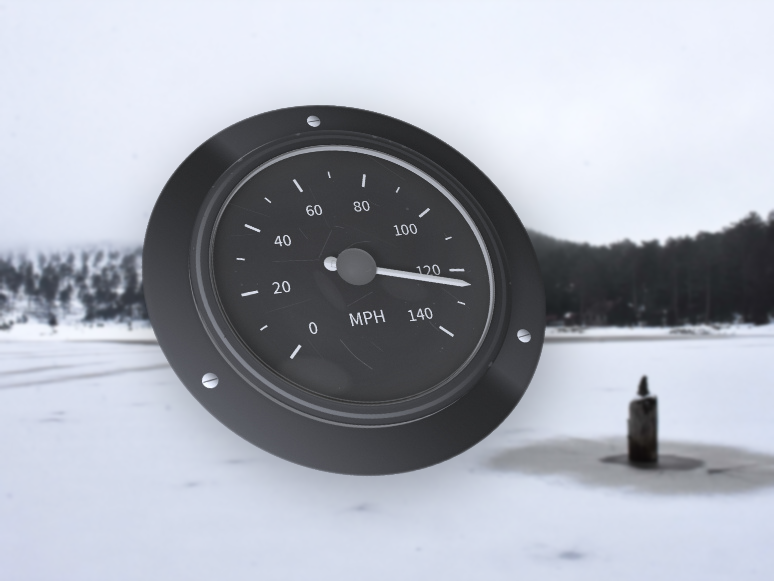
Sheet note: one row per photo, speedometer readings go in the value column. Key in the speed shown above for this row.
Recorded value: 125 mph
